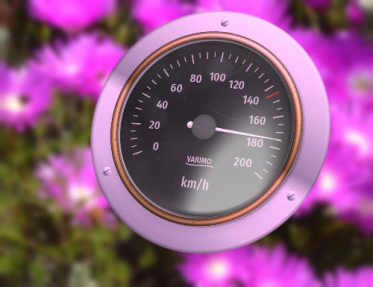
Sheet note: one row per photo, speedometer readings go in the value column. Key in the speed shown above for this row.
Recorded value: 175 km/h
